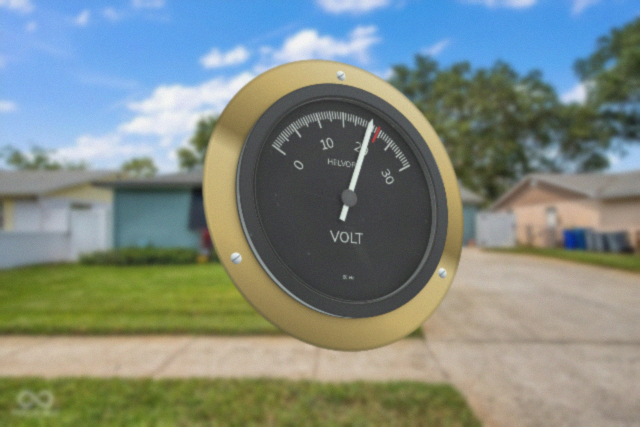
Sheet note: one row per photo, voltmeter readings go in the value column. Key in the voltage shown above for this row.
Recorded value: 20 V
